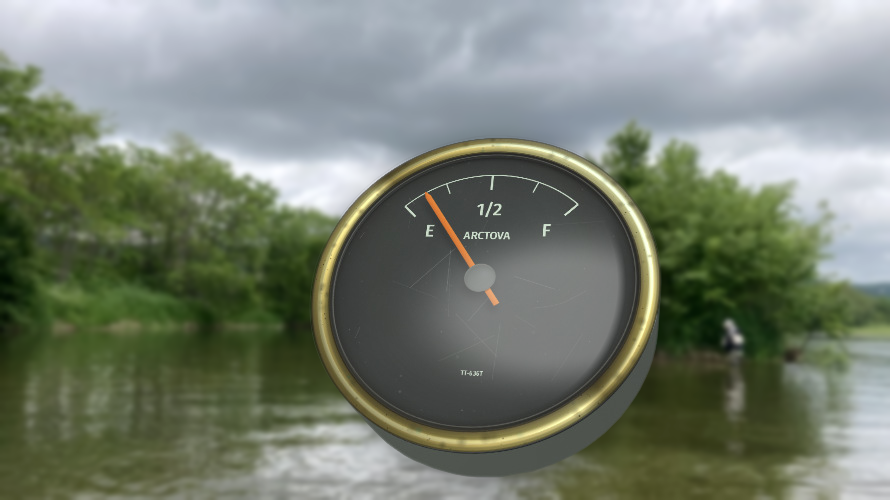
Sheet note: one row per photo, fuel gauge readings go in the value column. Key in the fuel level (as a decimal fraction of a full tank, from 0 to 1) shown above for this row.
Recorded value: 0.125
